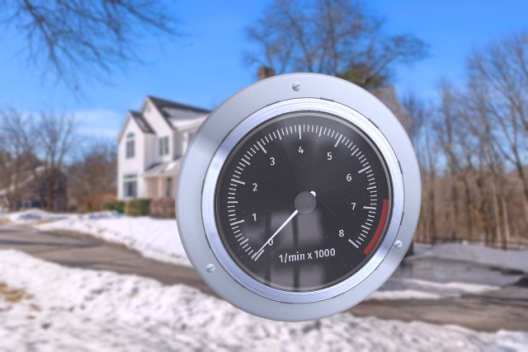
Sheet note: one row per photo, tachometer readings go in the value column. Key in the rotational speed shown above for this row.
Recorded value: 100 rpm
